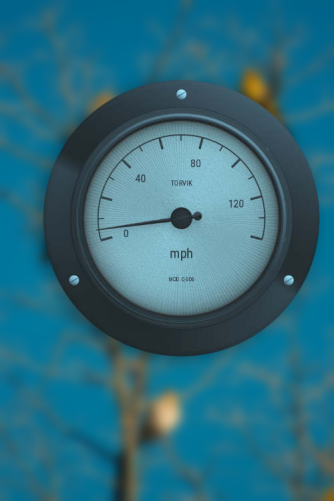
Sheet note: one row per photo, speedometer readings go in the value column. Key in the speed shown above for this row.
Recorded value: 5 mph
